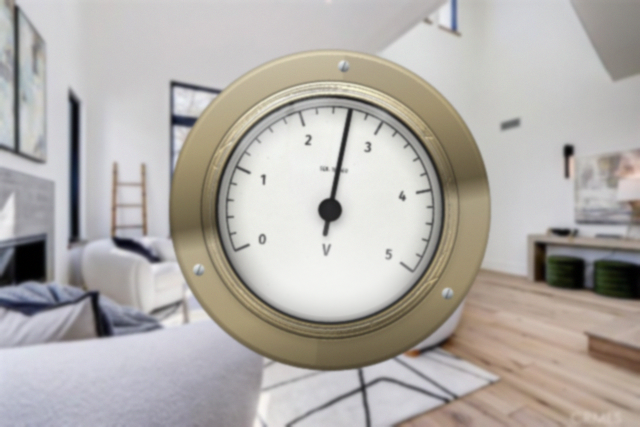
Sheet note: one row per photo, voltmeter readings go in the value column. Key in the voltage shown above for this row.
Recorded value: 2.6 V
